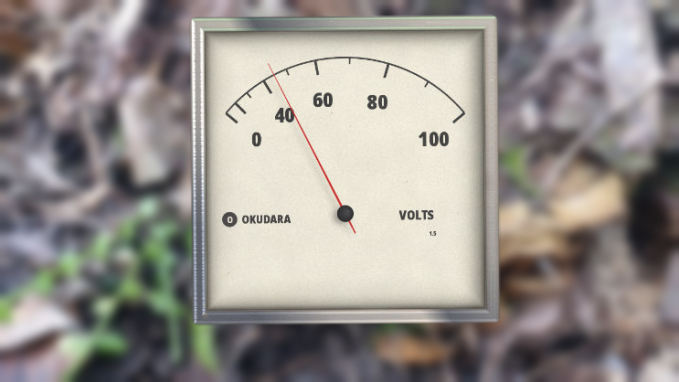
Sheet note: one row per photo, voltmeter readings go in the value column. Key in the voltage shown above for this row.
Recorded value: 45 V
